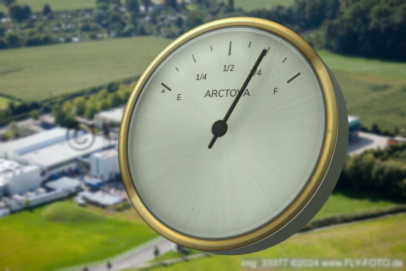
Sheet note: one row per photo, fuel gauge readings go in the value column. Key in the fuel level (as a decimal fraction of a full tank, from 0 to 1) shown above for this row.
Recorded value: 0.75
